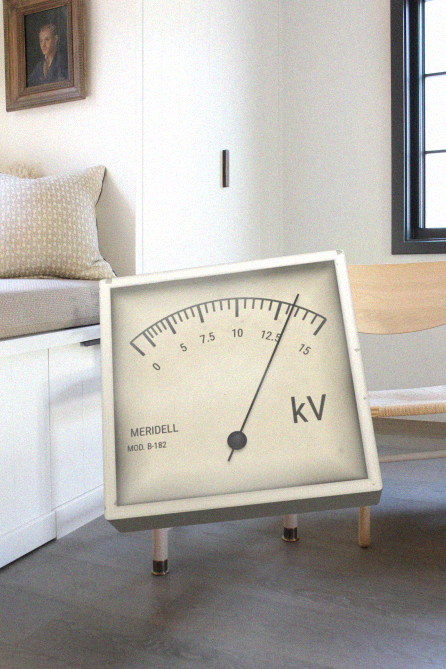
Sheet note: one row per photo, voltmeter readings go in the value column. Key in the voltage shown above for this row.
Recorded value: 13.25 kV
